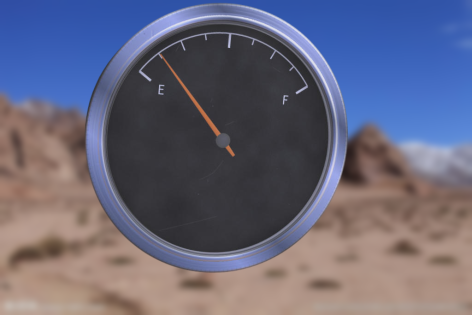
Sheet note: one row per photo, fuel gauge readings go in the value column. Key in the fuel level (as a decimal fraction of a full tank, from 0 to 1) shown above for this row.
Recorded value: 0.125
